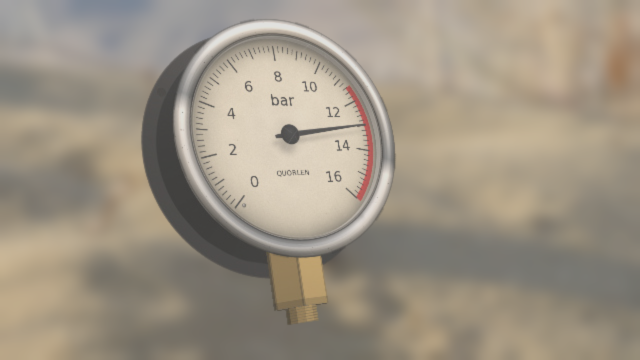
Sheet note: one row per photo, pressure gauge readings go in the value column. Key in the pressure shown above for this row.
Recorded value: 13 bar
